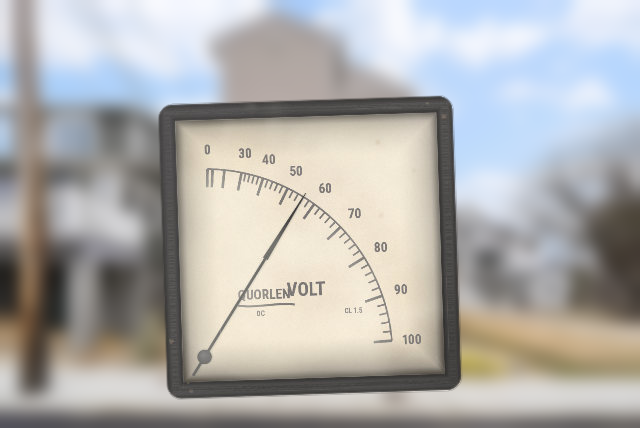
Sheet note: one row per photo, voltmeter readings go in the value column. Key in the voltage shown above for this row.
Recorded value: 56 V
